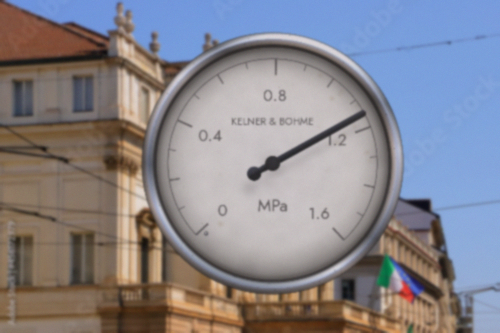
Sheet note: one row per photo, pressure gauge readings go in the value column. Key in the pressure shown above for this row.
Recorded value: 1.15 MPa
